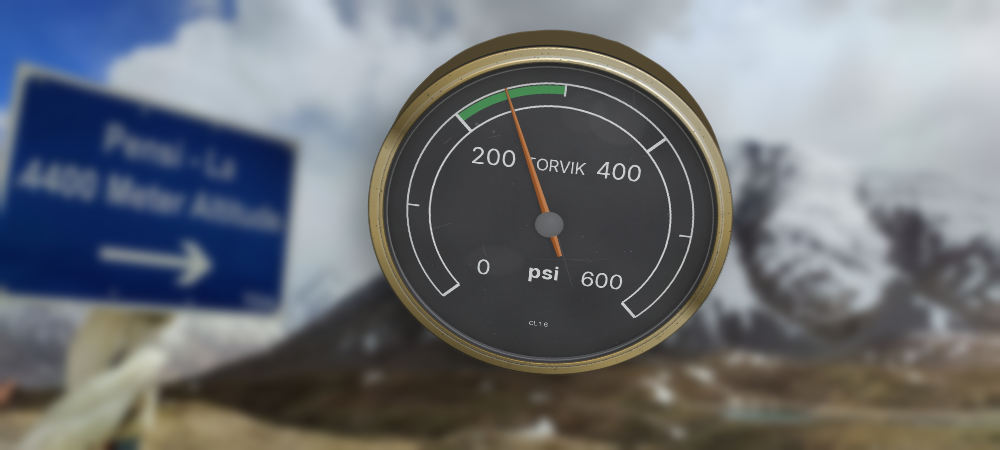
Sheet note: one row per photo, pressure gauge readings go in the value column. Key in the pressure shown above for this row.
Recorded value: 250 psi
